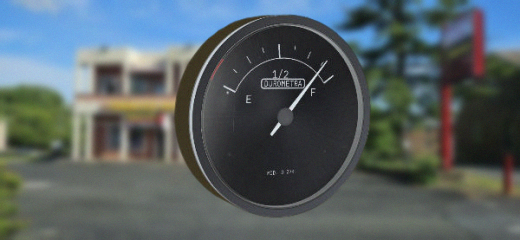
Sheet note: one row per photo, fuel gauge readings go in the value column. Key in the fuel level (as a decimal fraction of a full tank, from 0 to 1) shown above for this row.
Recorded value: 0.875
